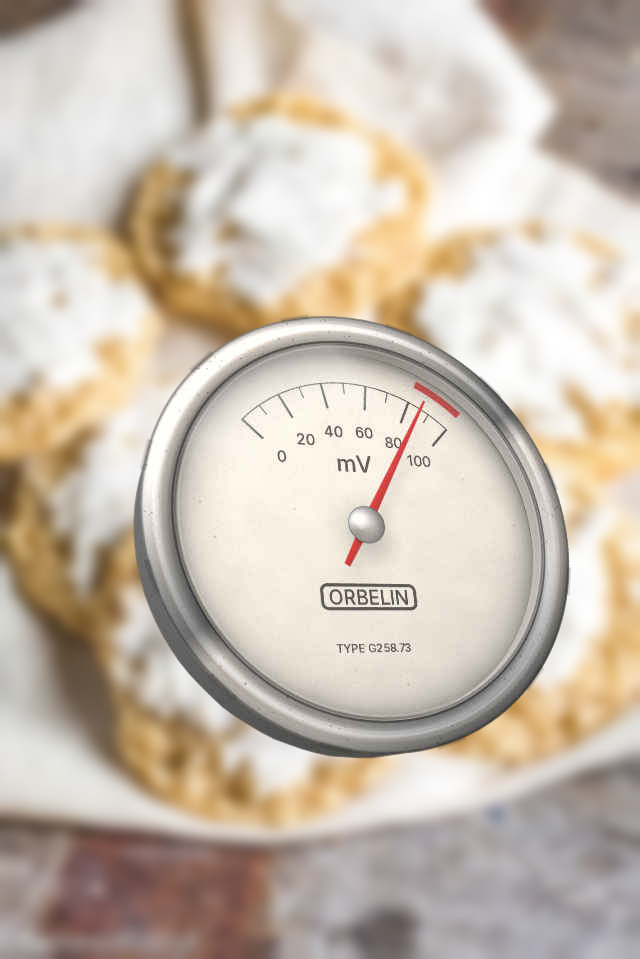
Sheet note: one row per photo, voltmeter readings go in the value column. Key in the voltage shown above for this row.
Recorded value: 85 mV
